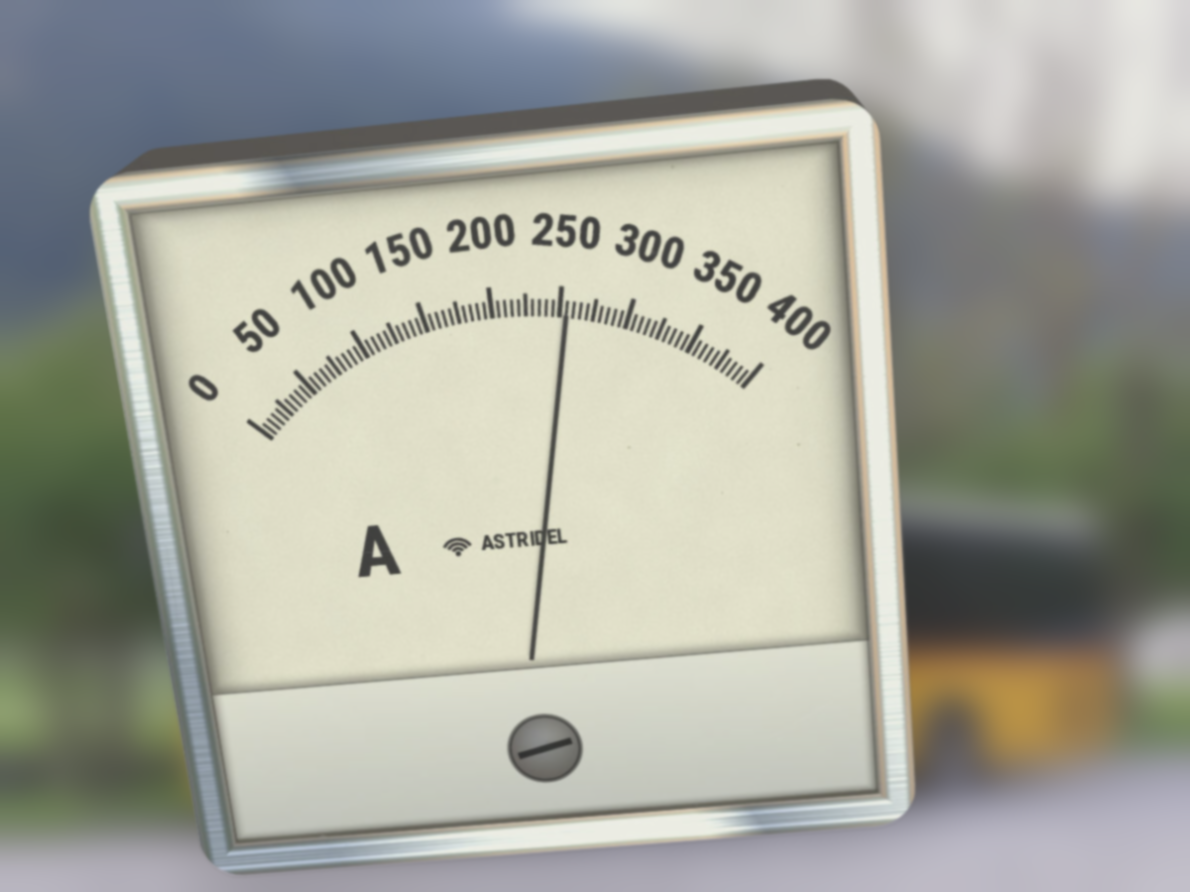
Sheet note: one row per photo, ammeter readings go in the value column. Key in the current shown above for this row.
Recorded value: 255 A
